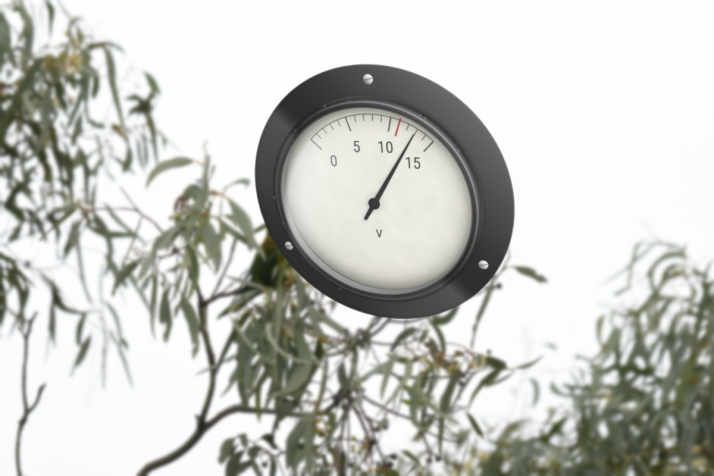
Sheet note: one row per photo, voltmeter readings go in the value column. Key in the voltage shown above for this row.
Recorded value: 13 V
